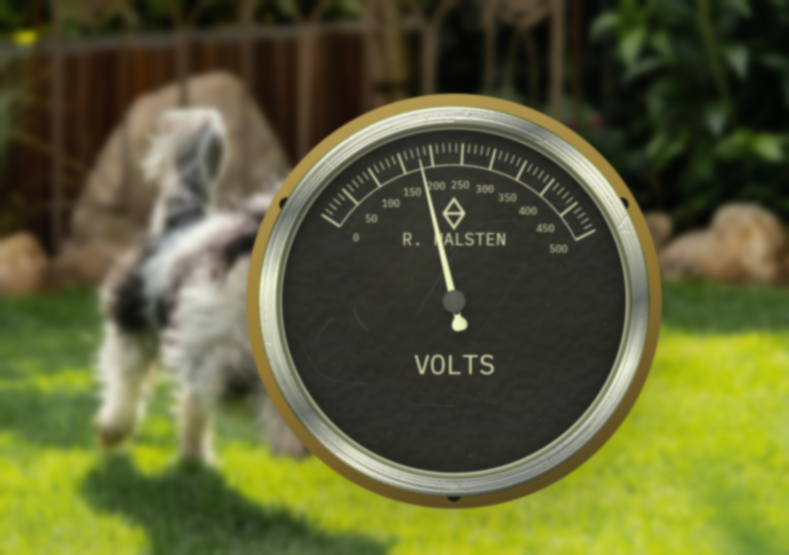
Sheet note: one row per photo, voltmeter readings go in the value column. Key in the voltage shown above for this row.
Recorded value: 180 V
